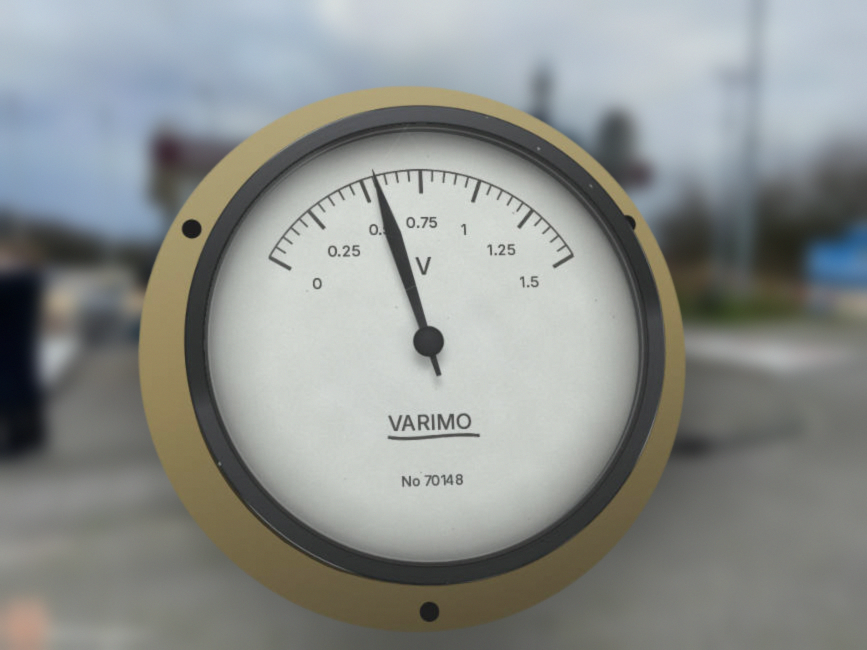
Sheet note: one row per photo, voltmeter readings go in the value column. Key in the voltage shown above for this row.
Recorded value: 0.55 V
